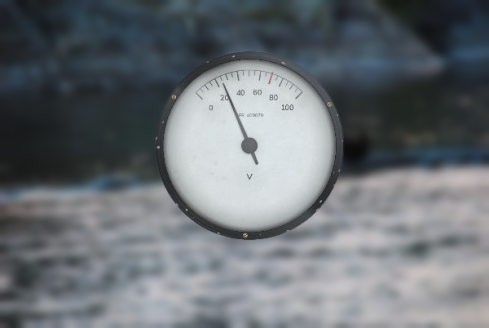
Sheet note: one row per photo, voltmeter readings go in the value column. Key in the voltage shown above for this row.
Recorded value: 25 V
